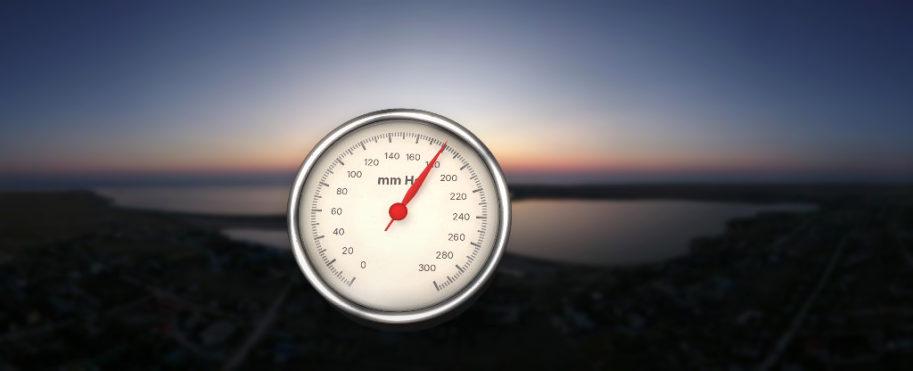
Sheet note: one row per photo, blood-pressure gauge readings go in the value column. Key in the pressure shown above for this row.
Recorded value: 180 mmHg
